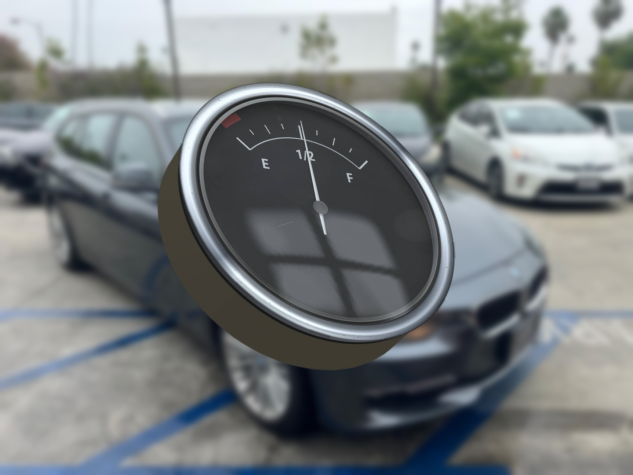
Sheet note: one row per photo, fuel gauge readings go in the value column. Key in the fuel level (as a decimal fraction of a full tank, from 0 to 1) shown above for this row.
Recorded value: 0.5
